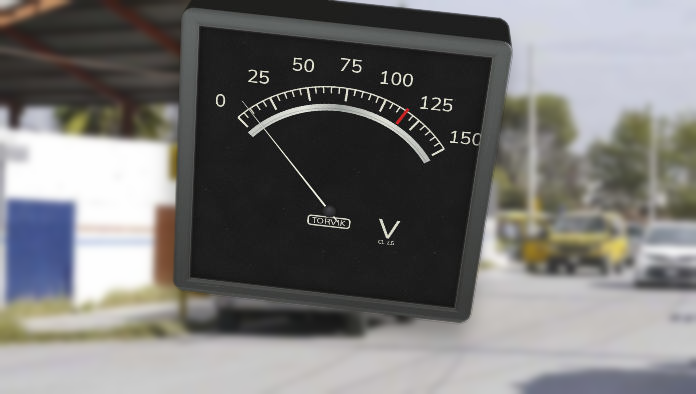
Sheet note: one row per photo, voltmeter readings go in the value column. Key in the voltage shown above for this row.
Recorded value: 10 V
